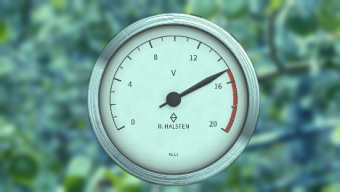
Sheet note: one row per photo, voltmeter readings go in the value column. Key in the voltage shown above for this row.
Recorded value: 15 V
